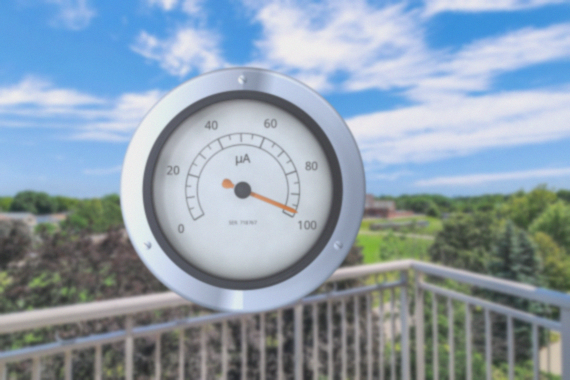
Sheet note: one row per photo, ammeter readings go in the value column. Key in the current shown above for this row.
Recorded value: 97.5 µA
